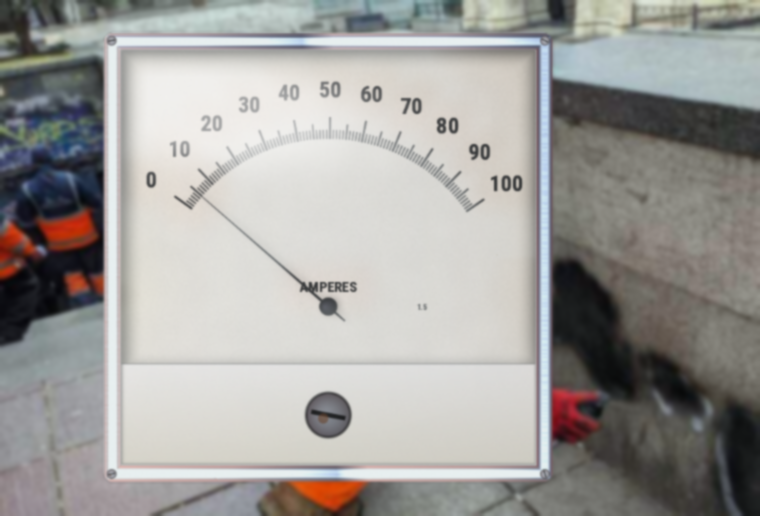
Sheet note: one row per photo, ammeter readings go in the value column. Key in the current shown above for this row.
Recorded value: 5 A
